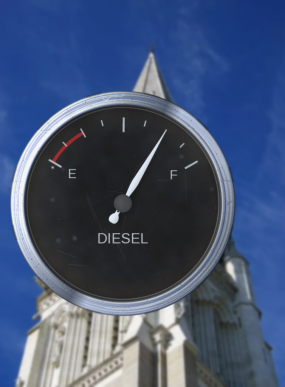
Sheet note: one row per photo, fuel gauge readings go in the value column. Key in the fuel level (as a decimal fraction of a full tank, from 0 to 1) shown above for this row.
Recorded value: 0.75
